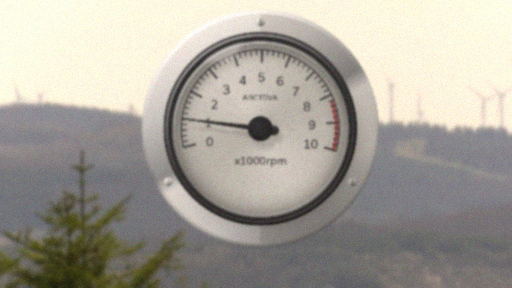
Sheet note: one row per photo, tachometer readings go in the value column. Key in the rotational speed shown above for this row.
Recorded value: 1000 rpm
